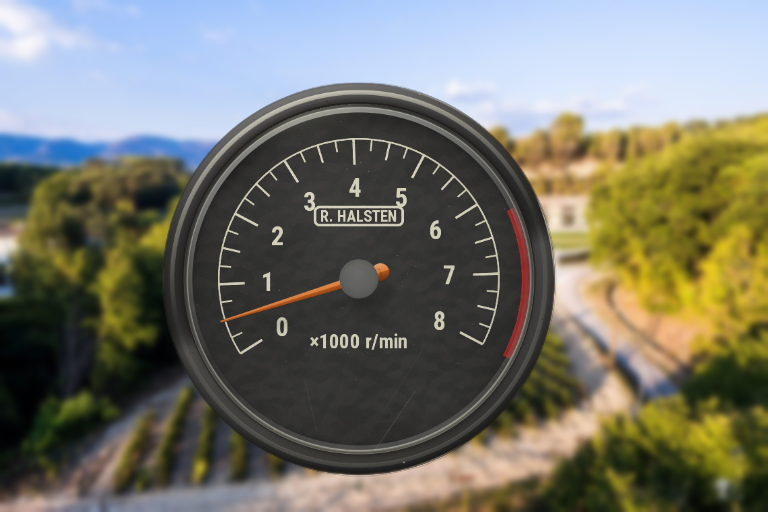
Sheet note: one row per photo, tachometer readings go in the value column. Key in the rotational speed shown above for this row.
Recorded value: 500 rpm
